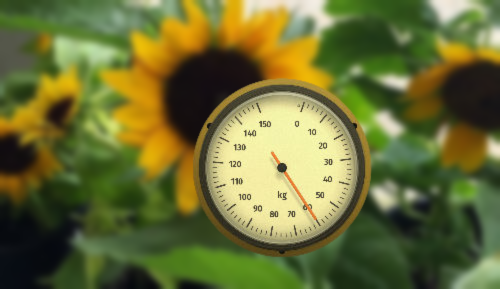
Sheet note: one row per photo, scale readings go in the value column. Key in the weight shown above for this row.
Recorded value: 60 kg
